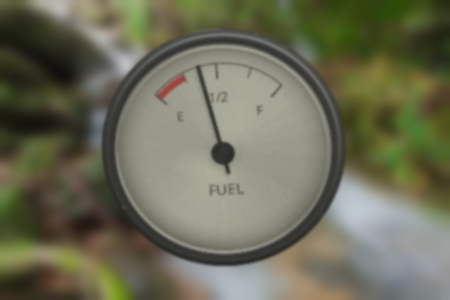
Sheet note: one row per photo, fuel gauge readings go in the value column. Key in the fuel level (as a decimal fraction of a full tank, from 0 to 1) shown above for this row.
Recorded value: 0.375
